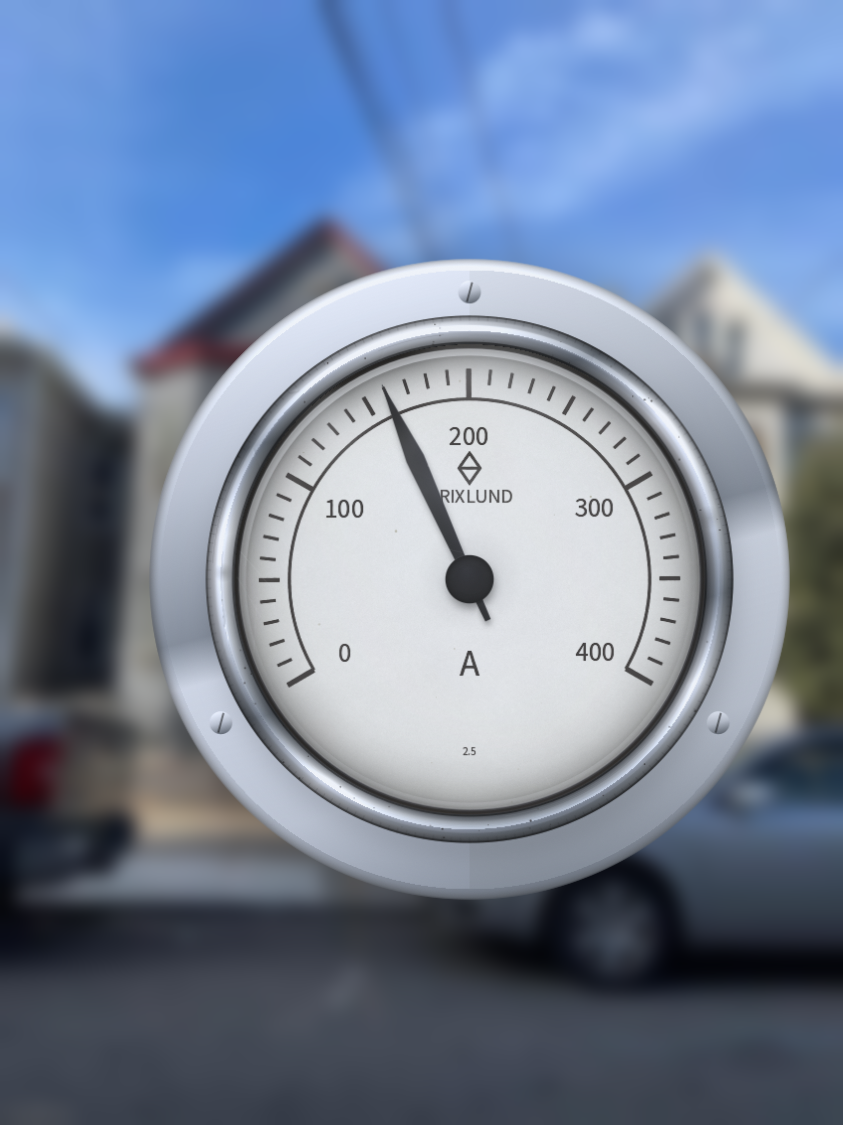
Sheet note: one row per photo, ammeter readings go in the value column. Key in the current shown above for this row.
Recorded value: 160 A
